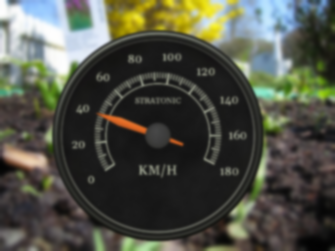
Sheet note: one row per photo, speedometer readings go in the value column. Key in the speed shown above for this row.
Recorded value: 40 km/h
